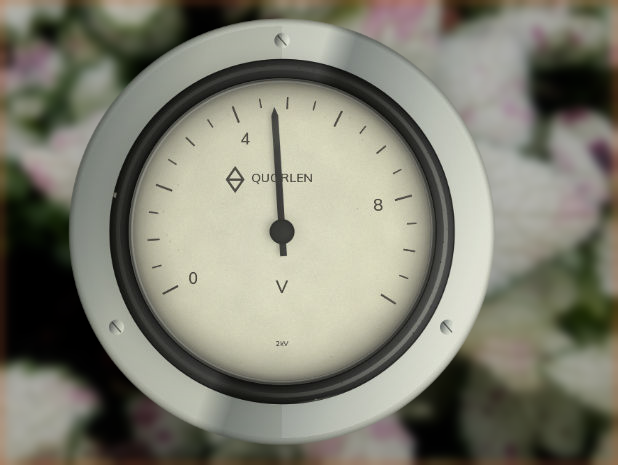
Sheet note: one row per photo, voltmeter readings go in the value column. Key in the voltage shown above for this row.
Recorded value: 4.75 V
